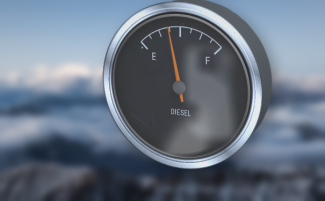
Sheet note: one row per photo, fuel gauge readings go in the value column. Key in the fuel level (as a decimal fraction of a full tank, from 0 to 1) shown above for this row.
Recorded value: 0.375
